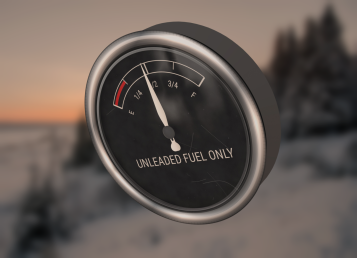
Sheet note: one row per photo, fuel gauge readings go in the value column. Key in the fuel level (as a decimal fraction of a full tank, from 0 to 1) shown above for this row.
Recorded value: 0.5
